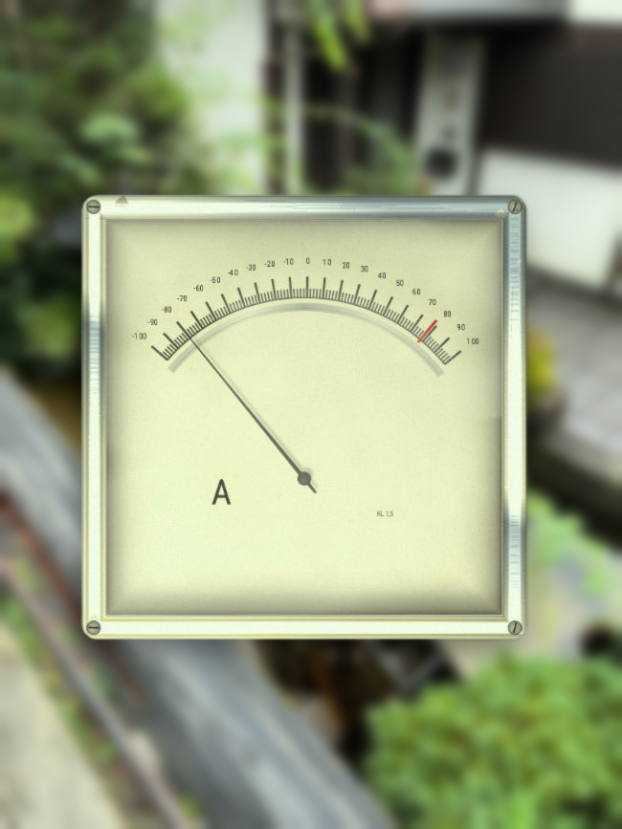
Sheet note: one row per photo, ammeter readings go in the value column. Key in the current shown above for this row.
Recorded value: -80 A
